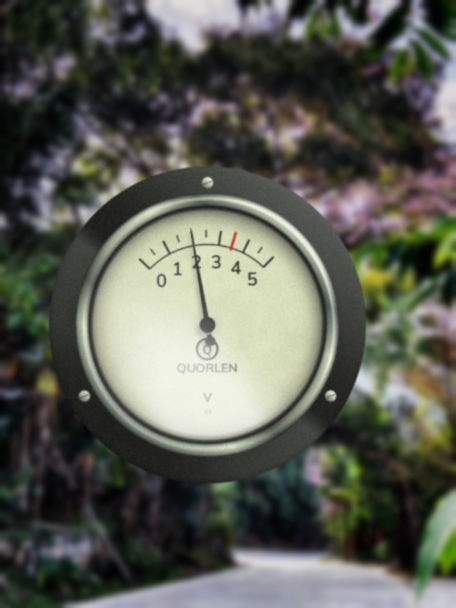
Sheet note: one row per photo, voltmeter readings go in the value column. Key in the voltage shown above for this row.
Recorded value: 2 V
